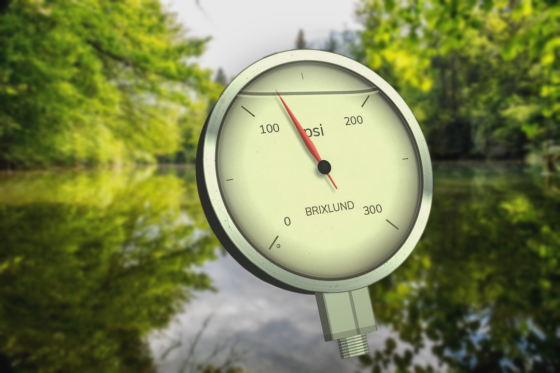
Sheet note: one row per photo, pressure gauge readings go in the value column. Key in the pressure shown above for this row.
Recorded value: 125 psi
